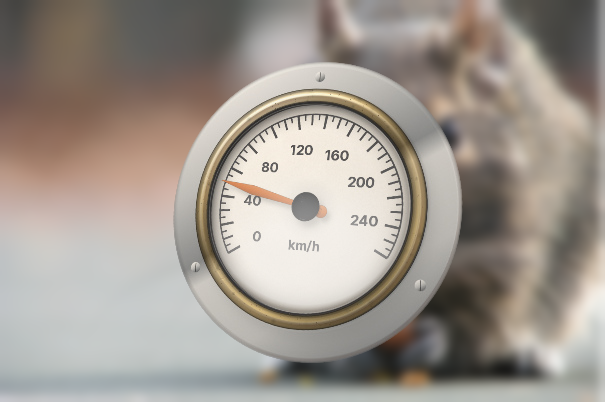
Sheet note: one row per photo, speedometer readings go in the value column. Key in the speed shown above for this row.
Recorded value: 50 km/h
